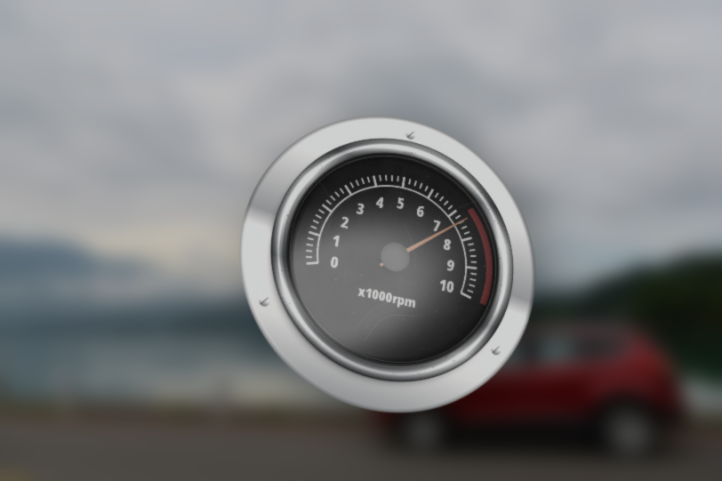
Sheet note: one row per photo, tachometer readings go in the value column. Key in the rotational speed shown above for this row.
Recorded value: 7400 rpm
